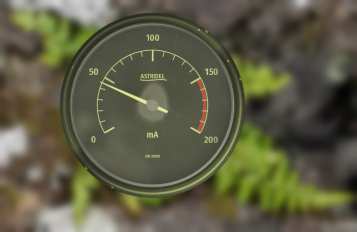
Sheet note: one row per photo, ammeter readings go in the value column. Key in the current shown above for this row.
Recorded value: 45 mA
